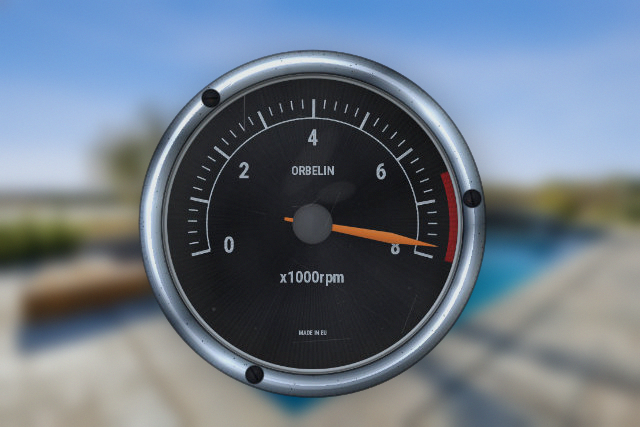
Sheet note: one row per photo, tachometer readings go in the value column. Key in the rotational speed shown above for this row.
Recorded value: 7800 rpm
